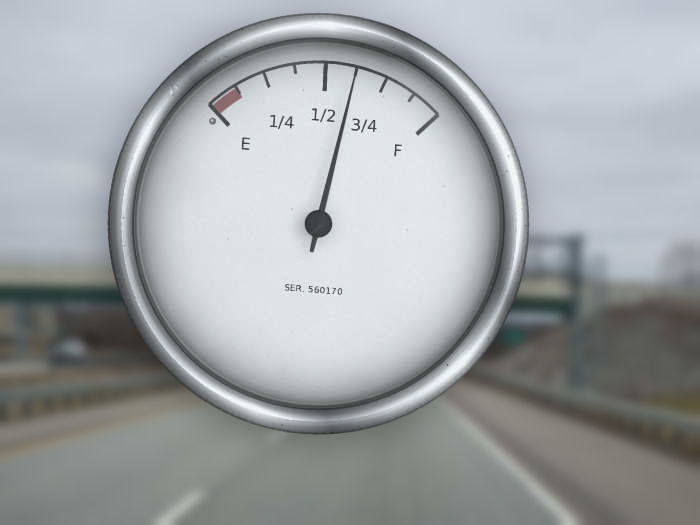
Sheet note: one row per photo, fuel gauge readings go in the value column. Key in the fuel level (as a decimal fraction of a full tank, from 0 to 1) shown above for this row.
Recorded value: 0.625
